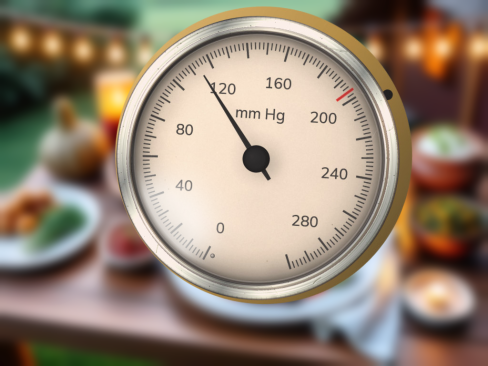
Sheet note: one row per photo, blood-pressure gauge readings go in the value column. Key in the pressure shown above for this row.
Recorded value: 114 mmHg
